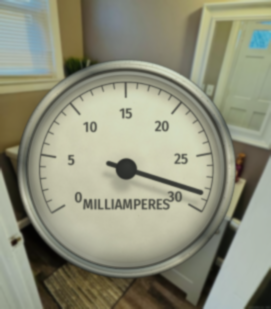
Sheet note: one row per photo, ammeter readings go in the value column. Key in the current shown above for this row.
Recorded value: 28.5 mA
